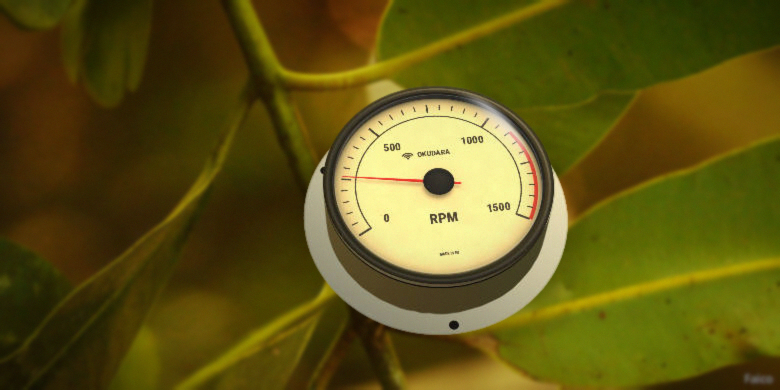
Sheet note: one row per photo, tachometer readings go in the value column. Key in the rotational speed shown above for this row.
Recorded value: 250 rpm
